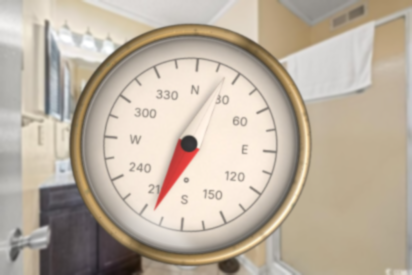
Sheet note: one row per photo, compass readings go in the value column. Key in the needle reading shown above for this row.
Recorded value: 202.5 °
